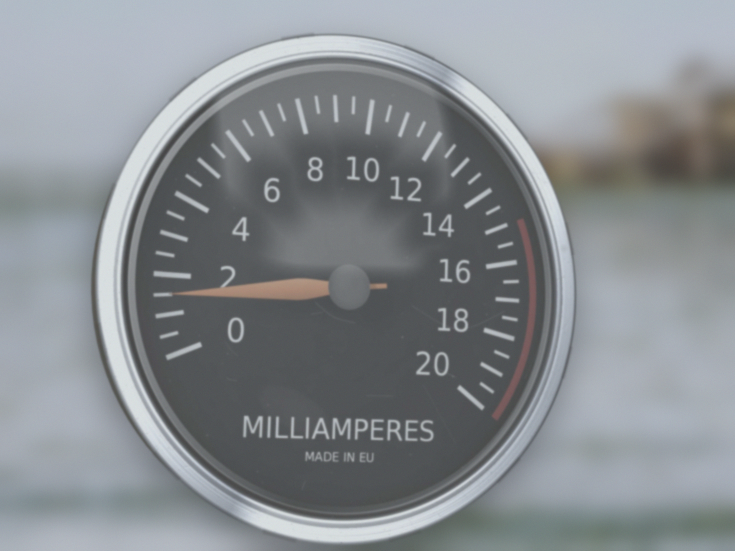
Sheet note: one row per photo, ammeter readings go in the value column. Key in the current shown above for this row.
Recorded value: 1.5 mA
